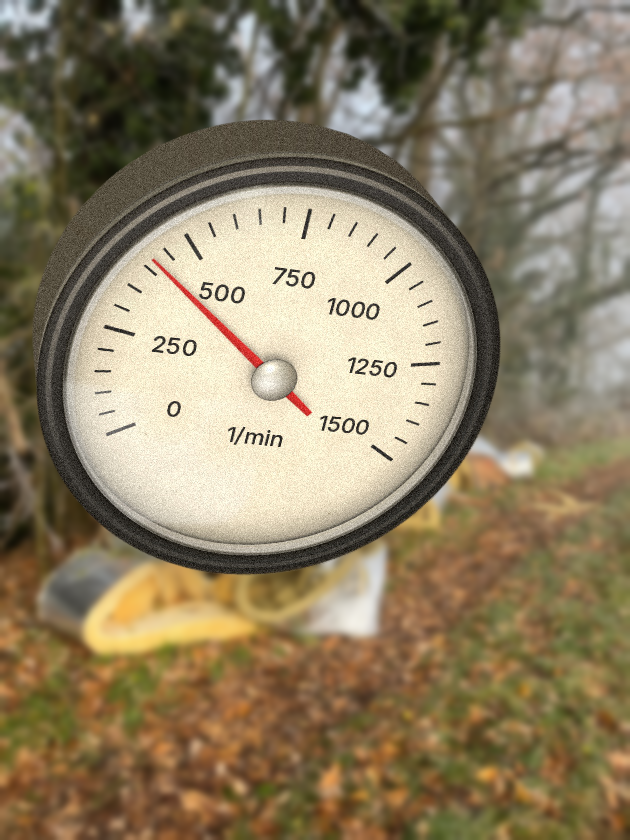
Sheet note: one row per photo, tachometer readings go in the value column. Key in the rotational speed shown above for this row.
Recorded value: 425 rpm
